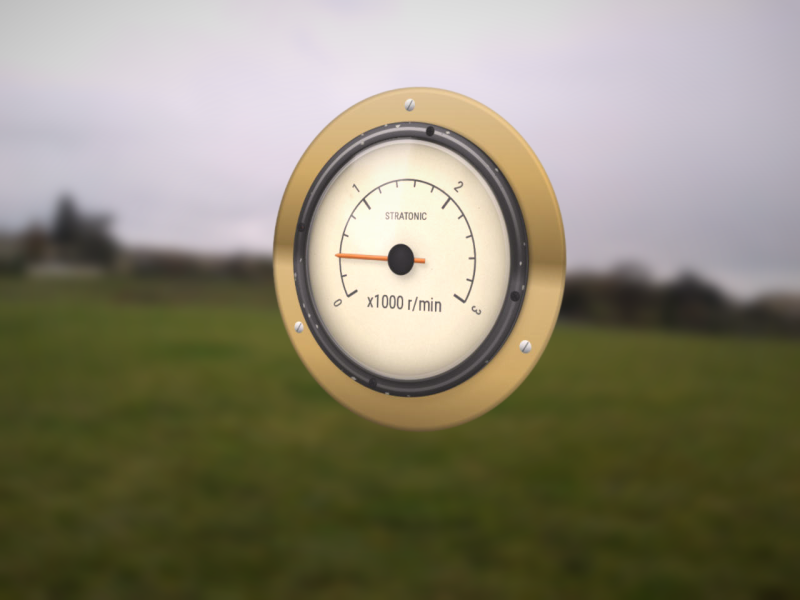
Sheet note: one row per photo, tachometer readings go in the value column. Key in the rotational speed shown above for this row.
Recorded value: 400 rpm
